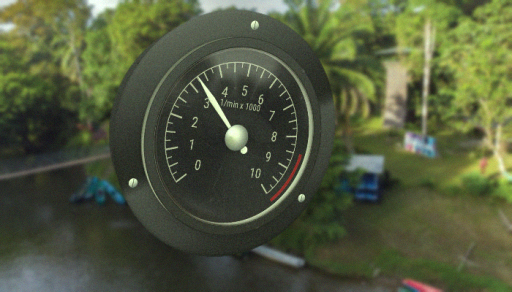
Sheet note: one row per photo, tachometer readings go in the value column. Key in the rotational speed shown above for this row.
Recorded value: 3250 rpm
